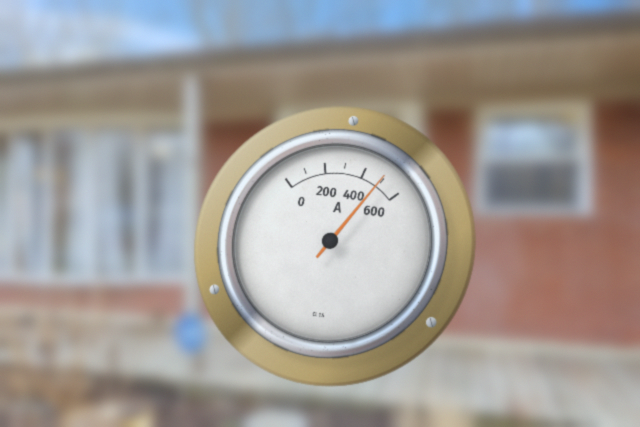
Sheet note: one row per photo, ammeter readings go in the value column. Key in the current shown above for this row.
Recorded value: 500 A
